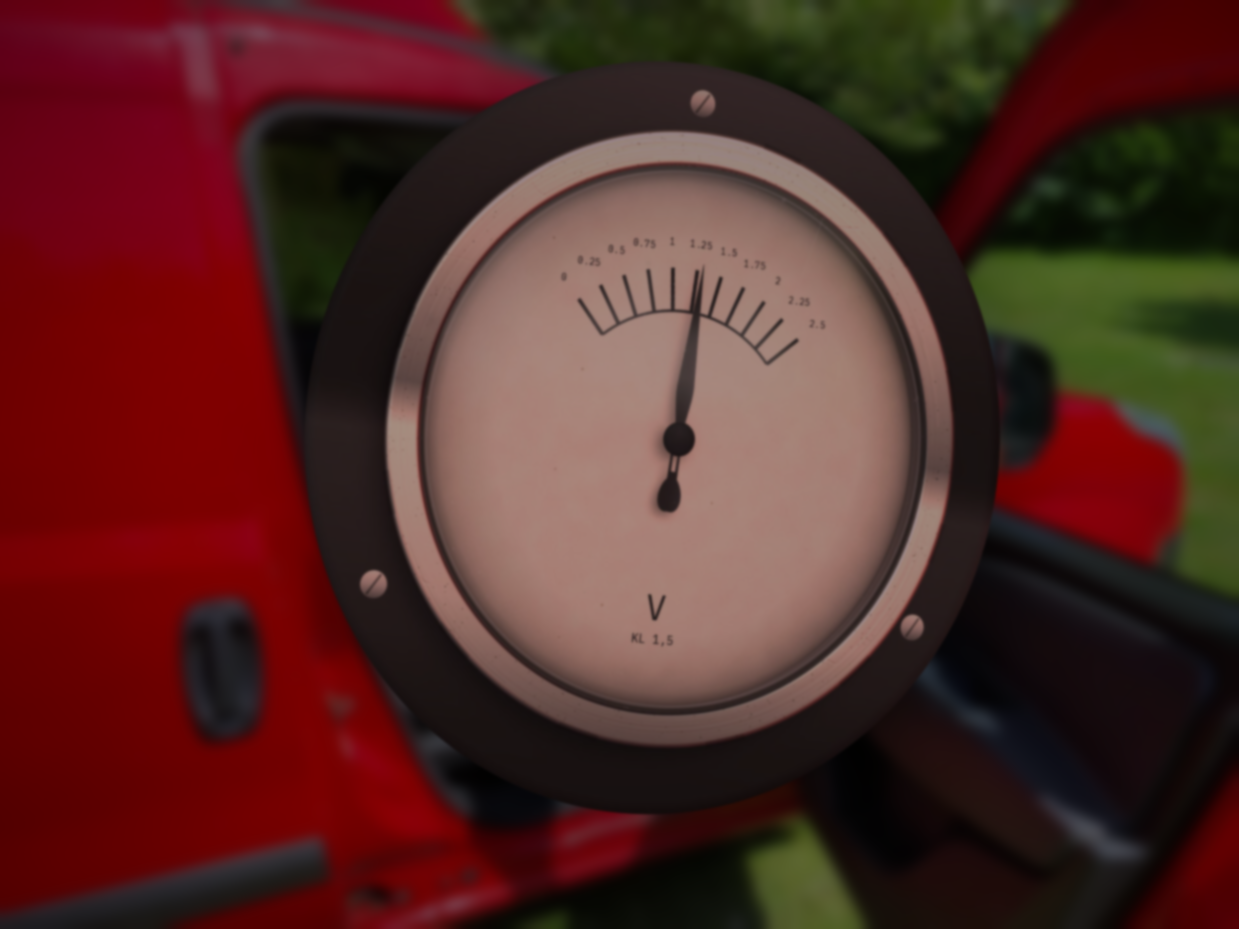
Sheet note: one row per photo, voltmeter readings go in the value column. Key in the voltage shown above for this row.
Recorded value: 1.25 V
